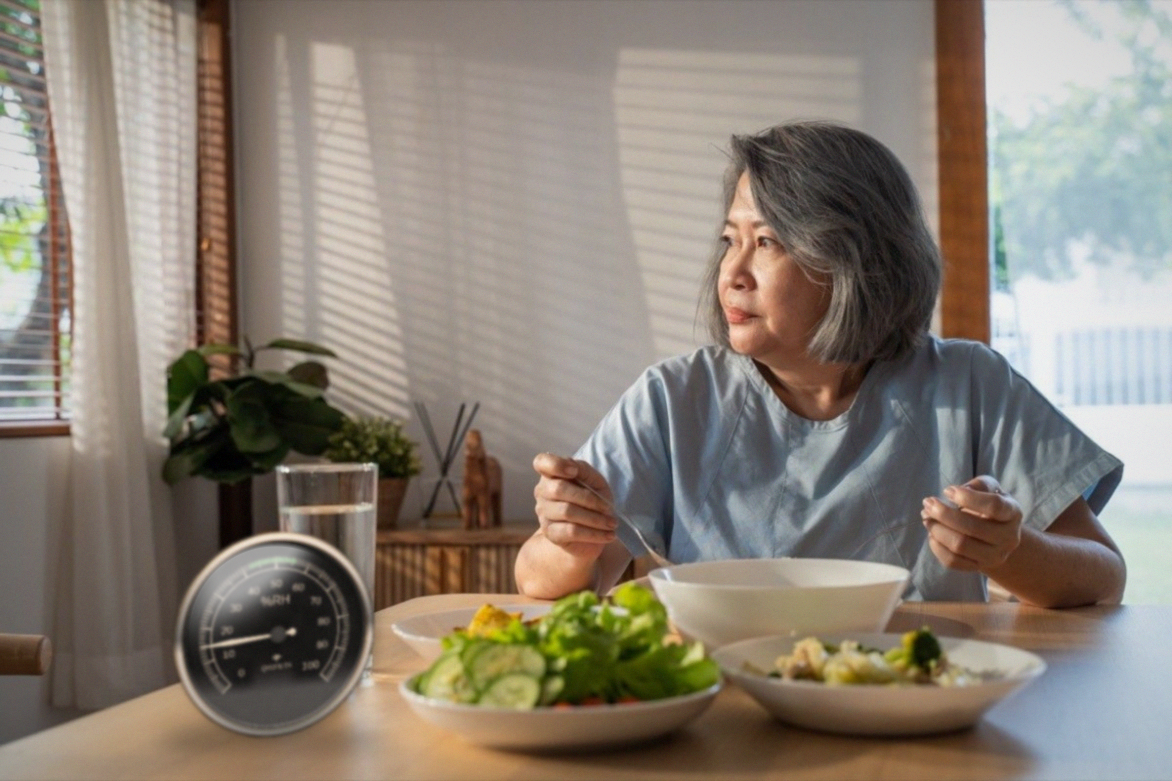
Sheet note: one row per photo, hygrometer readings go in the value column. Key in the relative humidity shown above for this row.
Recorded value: 15 %
